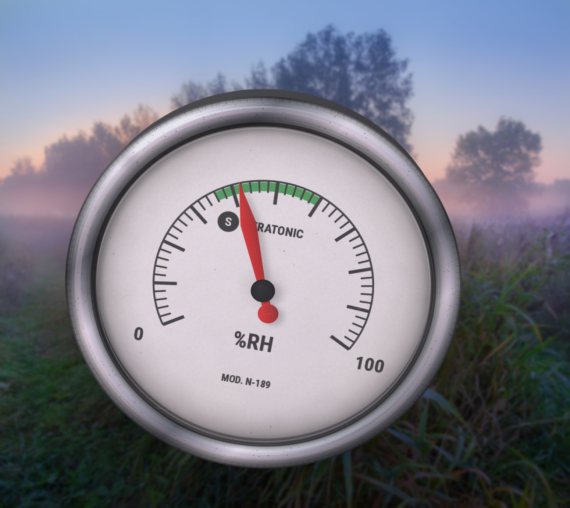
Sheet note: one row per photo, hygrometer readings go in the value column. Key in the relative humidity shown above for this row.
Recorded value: 42 %
